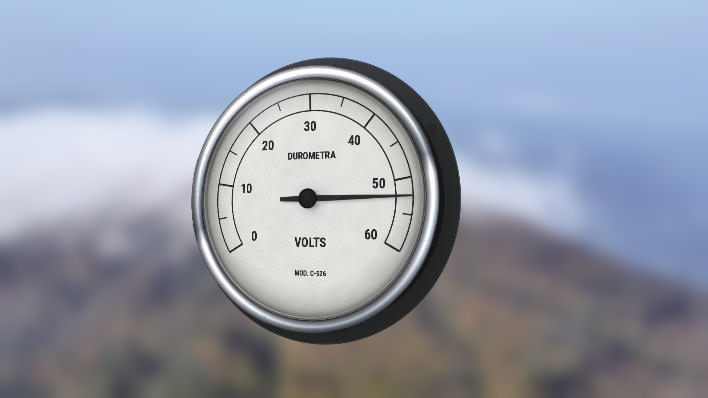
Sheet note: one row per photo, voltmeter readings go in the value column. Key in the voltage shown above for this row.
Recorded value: 52.5 V
